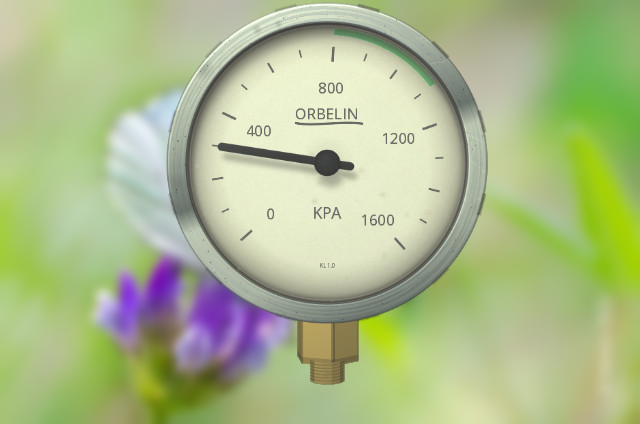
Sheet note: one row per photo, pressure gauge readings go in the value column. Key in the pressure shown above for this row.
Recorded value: 300 kPa
